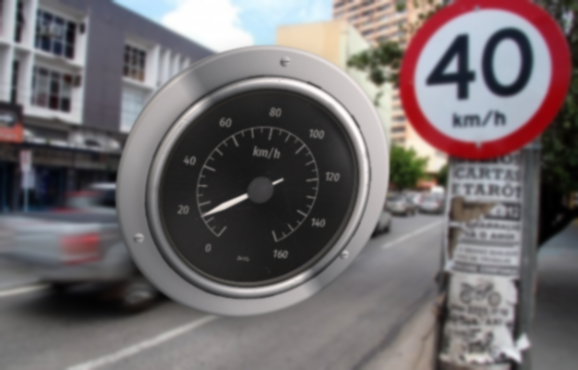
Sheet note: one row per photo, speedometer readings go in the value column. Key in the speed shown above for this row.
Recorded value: 15 km/h
